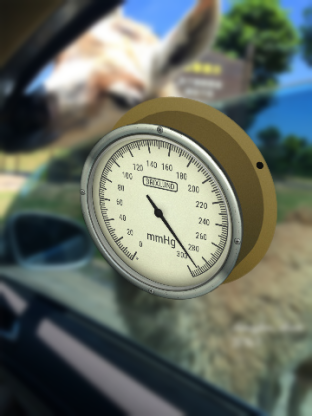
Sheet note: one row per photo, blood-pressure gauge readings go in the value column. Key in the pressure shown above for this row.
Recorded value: 290 mmHg
